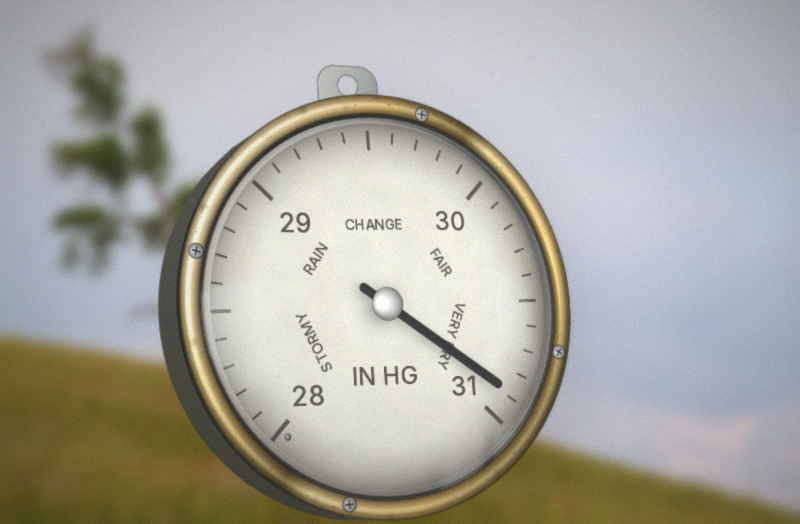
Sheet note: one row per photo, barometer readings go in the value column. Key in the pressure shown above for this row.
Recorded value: 30.9 inHg
